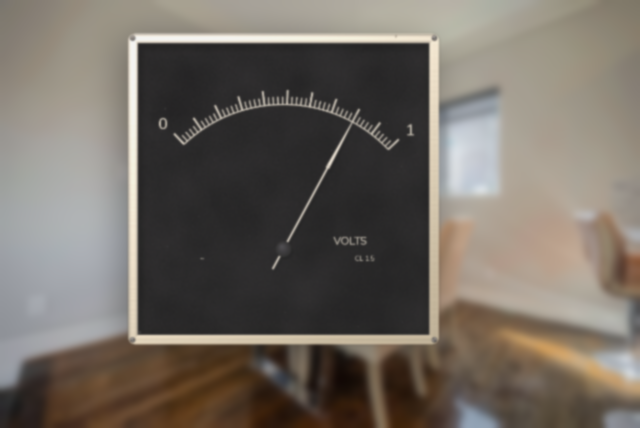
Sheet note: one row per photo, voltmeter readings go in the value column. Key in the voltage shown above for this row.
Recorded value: 0.8 V
